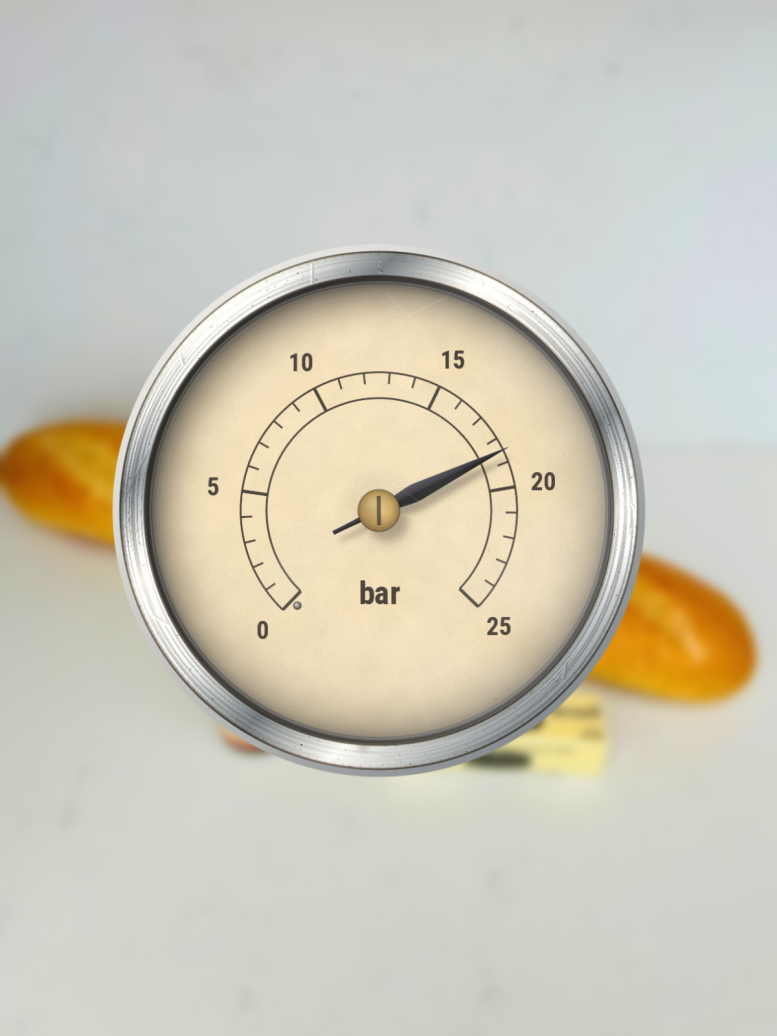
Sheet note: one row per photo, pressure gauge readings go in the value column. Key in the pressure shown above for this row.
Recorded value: 18.5 bar
